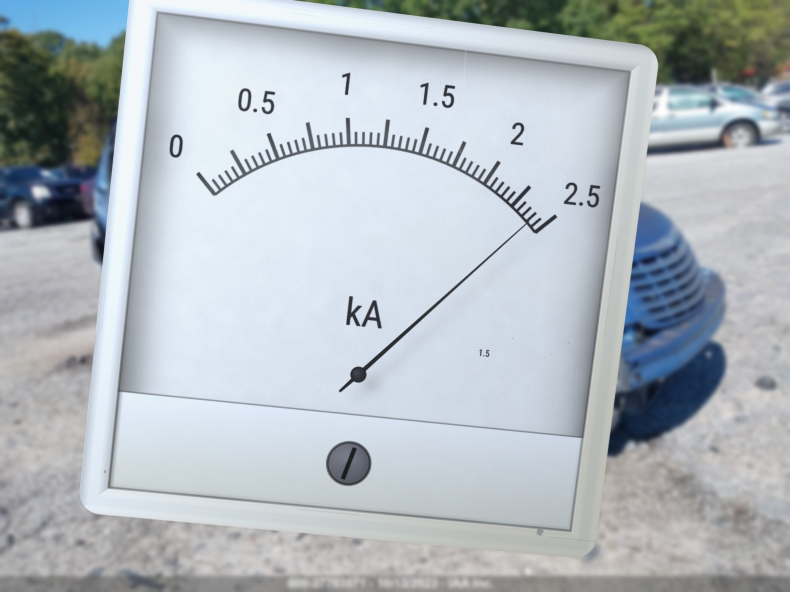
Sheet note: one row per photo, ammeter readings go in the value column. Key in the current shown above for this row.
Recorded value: 2.4 kA
